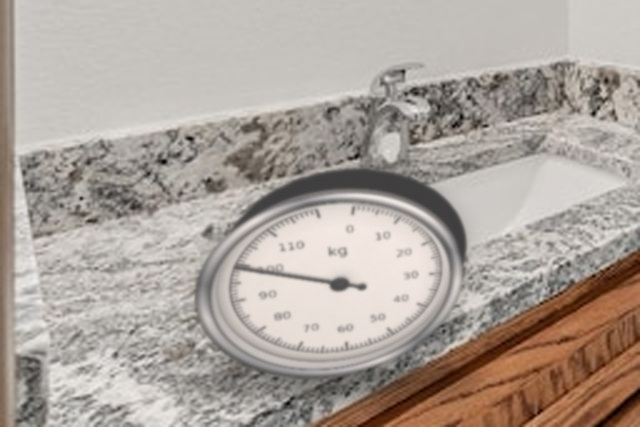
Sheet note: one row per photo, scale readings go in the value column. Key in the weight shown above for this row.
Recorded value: 100 kg
